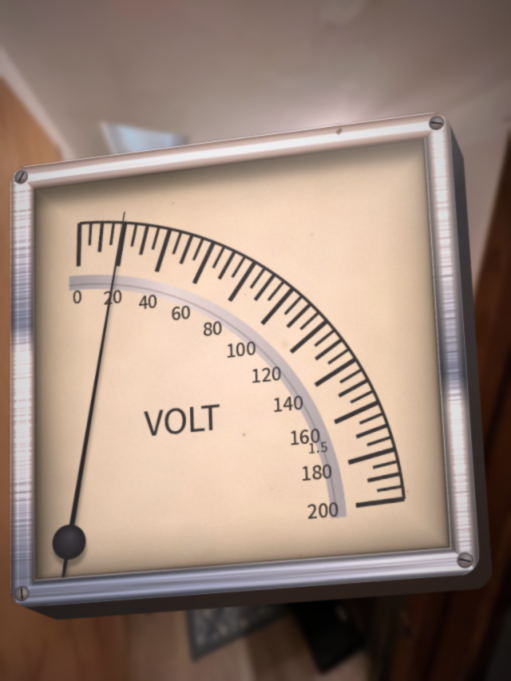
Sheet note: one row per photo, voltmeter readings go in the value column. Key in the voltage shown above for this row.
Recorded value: 20 V
